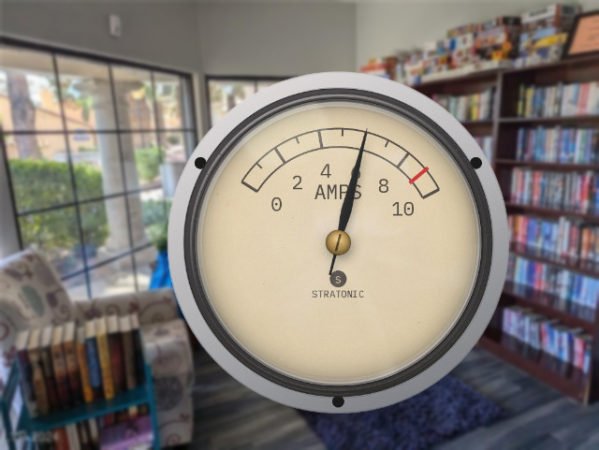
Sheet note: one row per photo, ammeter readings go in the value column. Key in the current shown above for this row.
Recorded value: 6 A
